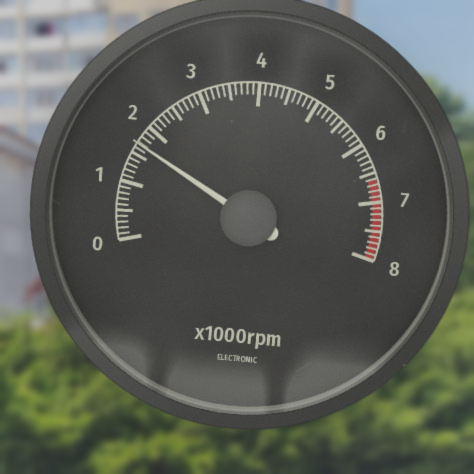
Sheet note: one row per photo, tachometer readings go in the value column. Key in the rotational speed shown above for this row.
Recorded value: 1700 rpm
